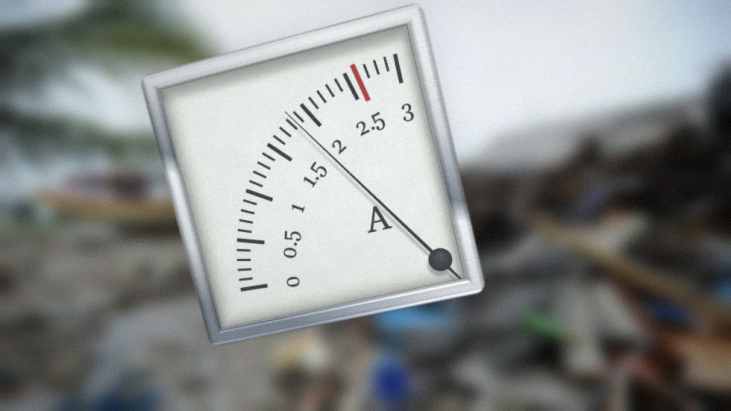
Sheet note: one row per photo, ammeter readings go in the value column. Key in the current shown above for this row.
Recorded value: 1.85 A
